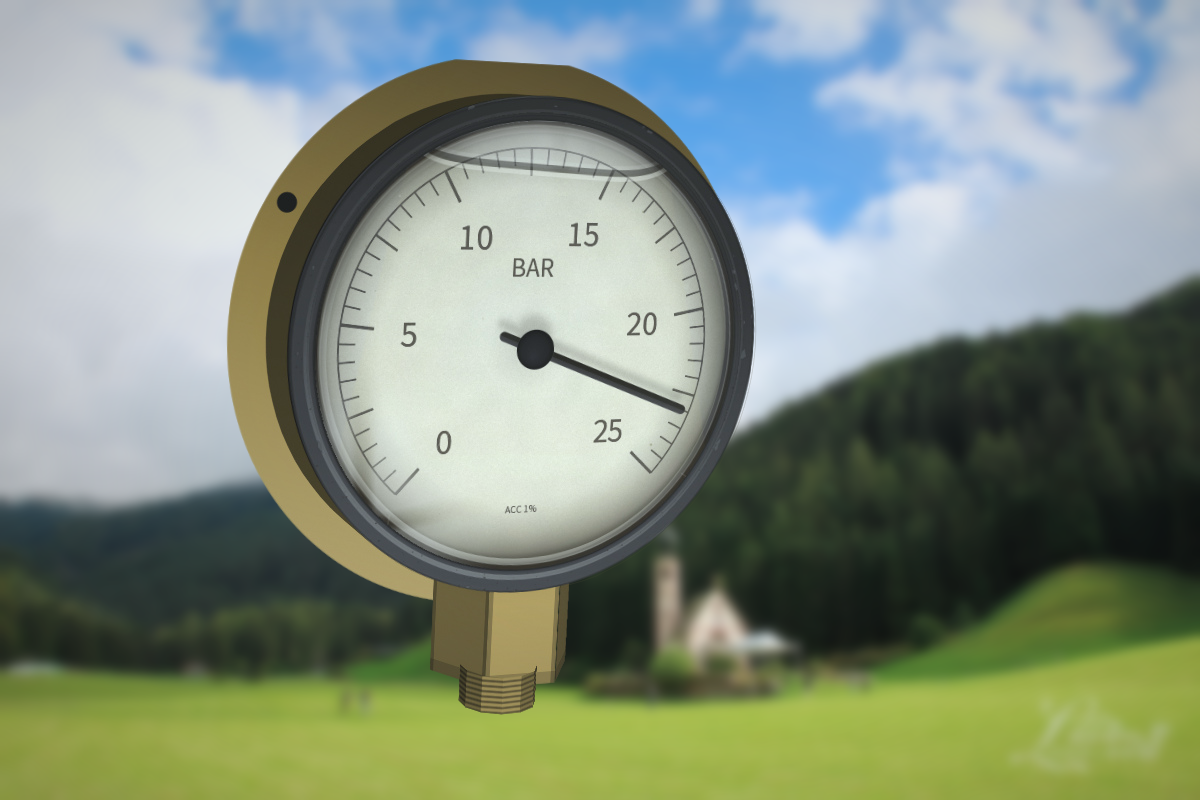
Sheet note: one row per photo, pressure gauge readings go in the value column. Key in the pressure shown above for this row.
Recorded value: 23 bar
